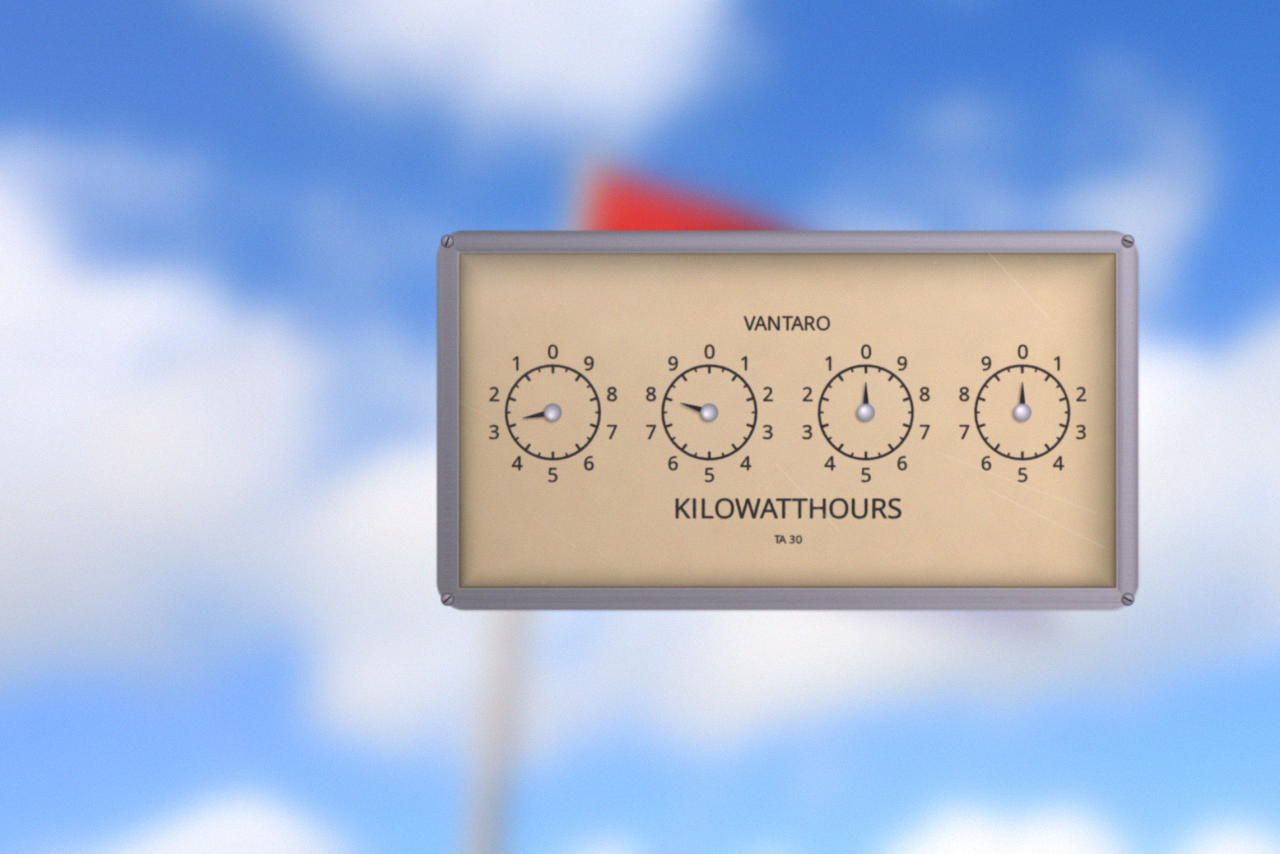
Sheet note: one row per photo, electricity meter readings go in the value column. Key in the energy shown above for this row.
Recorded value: 2800 kWh
